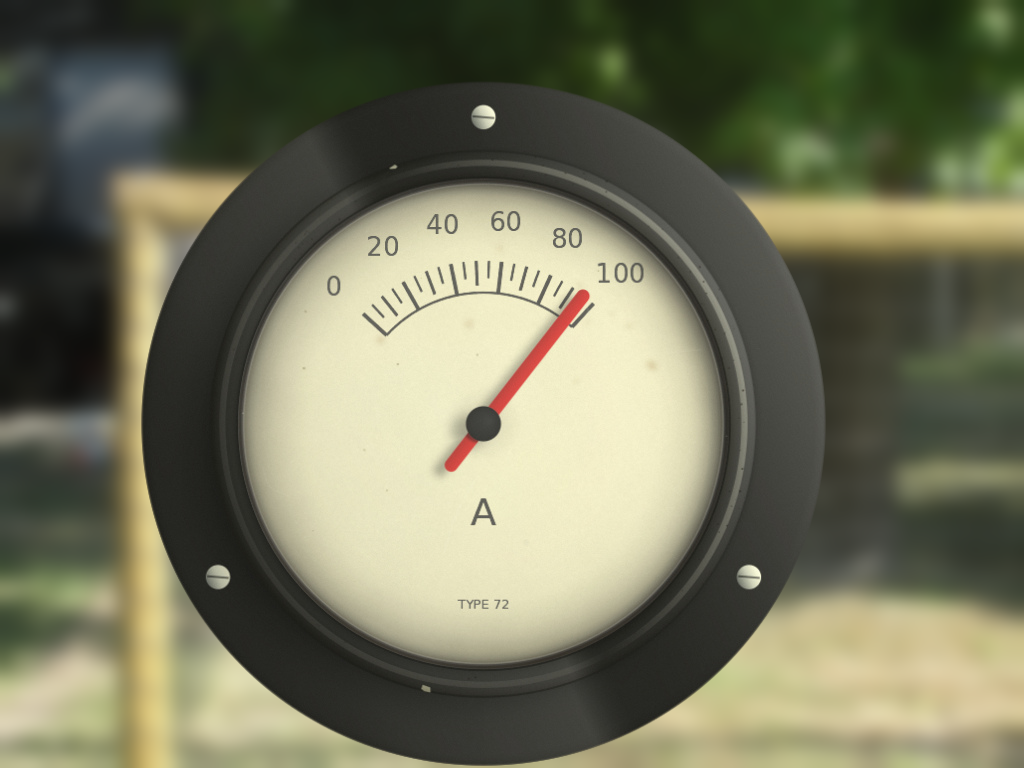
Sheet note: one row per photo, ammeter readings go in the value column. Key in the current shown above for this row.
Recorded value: 95 A
